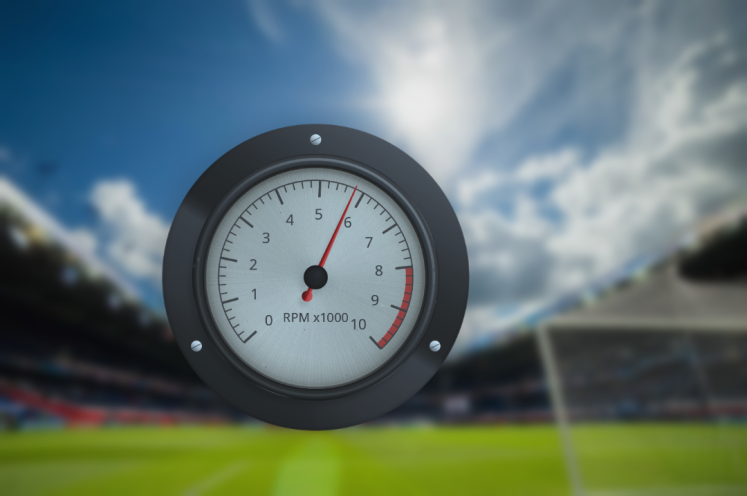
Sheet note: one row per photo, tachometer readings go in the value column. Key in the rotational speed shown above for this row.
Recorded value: 5800 rpm
